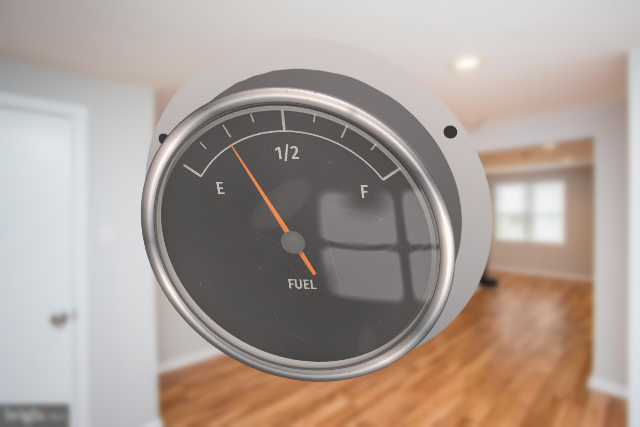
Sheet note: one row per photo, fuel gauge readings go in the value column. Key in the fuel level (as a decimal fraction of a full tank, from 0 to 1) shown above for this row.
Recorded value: 0.25
